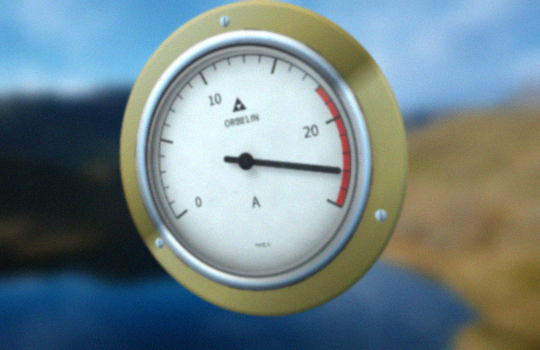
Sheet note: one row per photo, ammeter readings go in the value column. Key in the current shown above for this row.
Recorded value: 23 A
